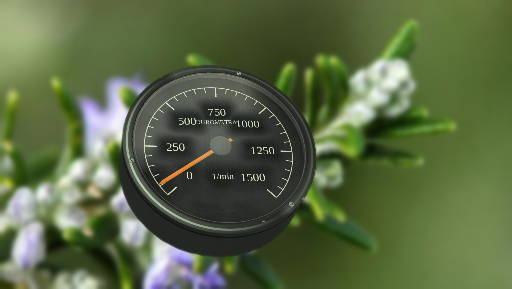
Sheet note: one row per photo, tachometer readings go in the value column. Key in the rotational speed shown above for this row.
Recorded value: 50 rpm
